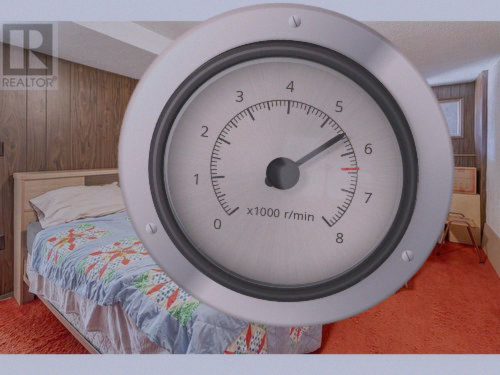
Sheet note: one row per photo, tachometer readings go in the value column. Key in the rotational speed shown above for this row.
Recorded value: 5500 rpm
